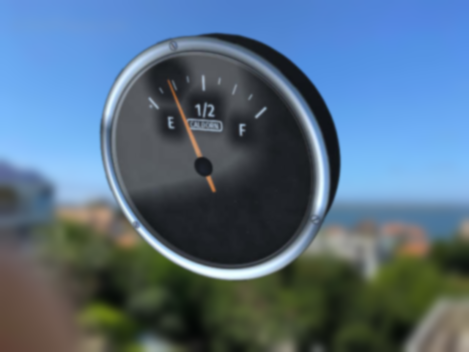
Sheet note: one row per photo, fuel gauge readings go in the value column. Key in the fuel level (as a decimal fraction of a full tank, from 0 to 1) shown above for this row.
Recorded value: 0.25
